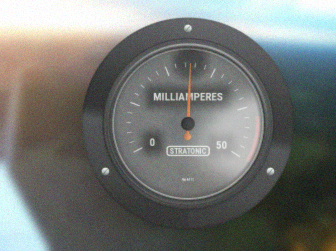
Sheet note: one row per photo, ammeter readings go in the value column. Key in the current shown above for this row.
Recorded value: 25 mA
